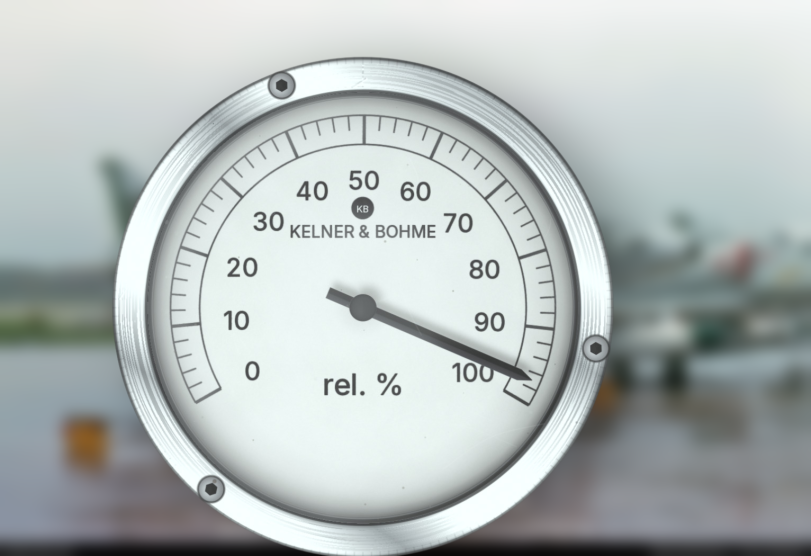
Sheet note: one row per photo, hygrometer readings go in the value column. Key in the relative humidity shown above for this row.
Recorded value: 97 %
